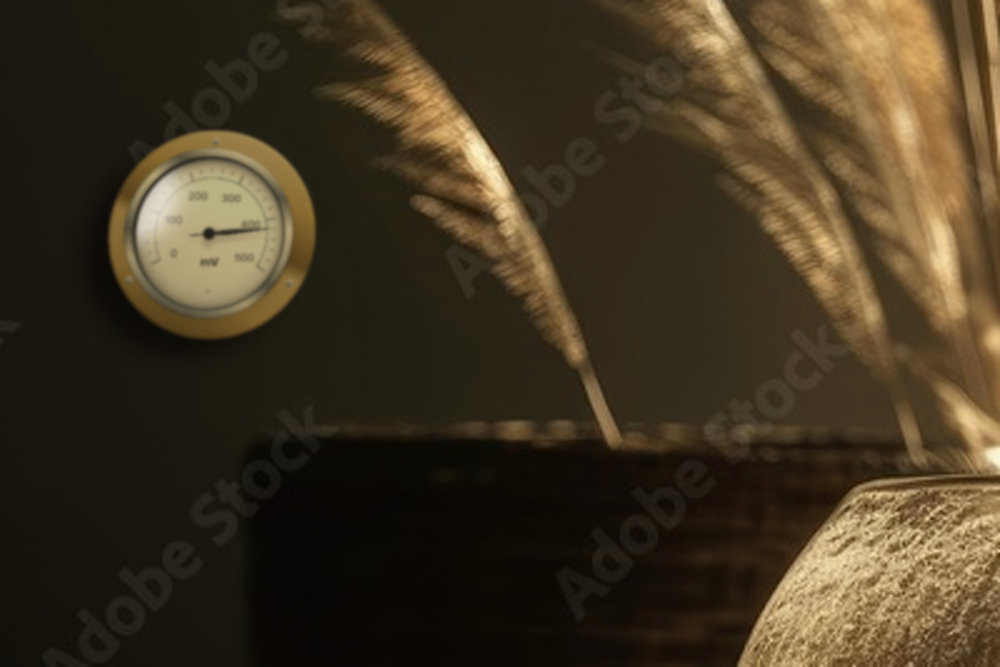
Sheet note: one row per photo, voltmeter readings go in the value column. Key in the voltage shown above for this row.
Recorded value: 420 mV
